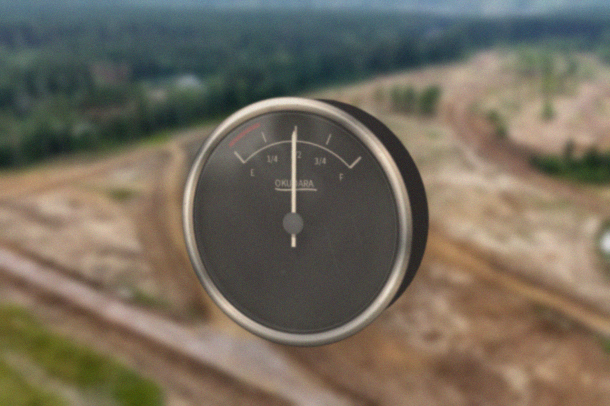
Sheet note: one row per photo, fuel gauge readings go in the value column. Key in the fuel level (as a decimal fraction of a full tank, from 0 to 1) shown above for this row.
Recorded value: 0.5
